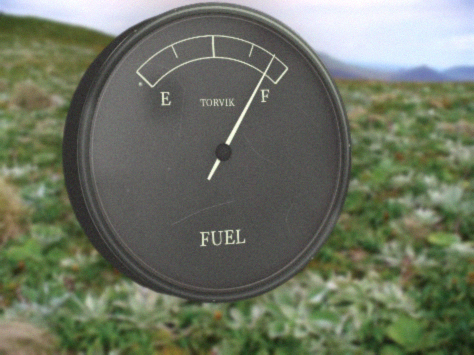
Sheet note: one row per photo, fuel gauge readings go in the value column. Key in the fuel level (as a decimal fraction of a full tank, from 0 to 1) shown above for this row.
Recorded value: 0.875
